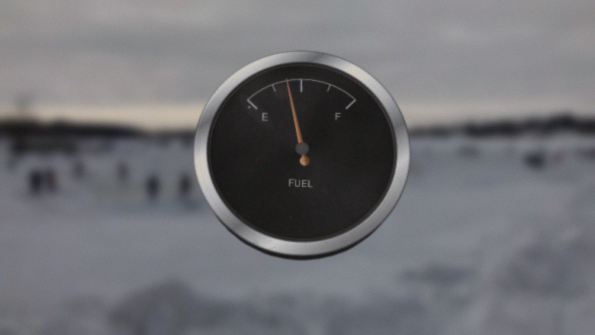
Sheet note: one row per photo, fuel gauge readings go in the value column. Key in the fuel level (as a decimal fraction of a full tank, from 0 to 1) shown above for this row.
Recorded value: 0.375
